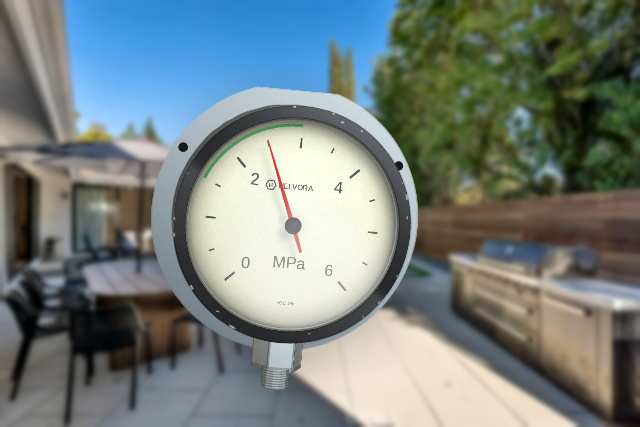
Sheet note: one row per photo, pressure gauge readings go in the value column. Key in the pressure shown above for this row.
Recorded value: 2.5 MPa
